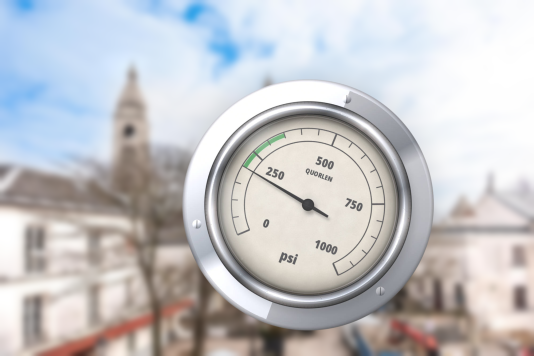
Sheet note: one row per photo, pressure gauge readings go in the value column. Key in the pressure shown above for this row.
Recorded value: 200 psi
